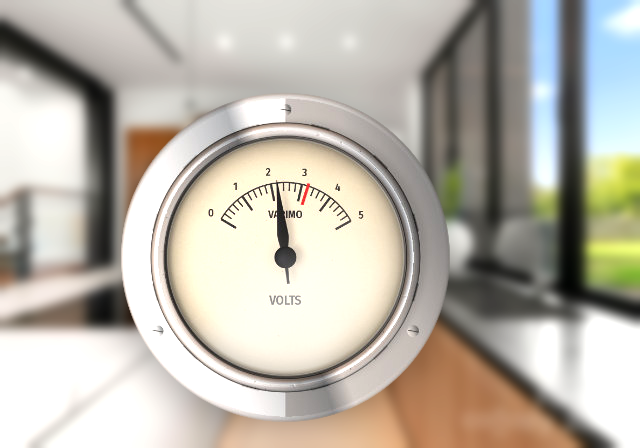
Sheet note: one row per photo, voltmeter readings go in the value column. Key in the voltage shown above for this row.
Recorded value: 2.2 V
